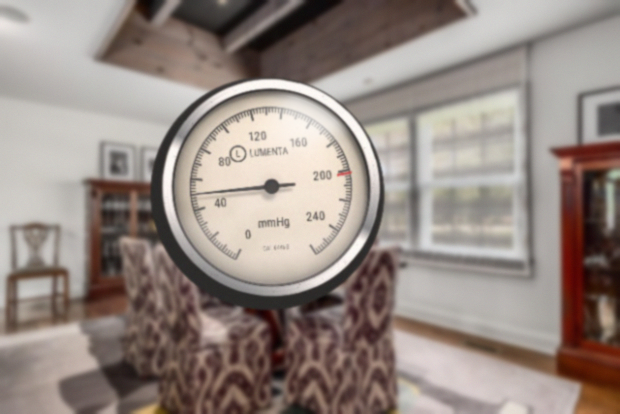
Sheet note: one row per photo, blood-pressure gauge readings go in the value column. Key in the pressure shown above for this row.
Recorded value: 50 mmHg
